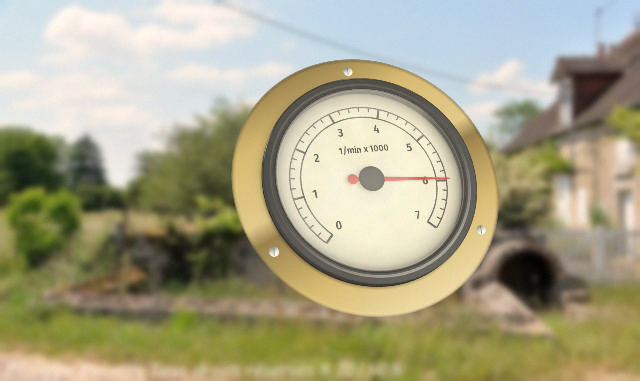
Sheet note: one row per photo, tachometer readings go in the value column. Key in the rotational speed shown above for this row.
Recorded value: 6000 rpm
